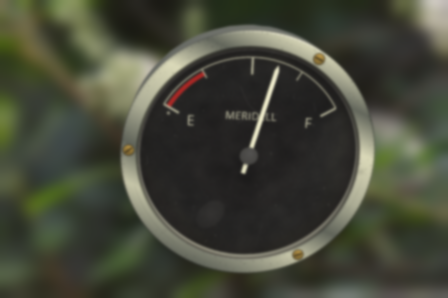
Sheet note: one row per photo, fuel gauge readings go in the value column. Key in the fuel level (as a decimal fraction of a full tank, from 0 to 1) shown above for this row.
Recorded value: 0.625
